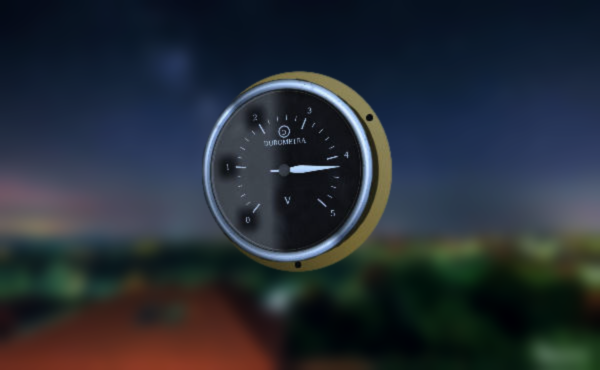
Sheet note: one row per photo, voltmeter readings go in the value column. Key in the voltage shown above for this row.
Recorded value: 4.2 V
